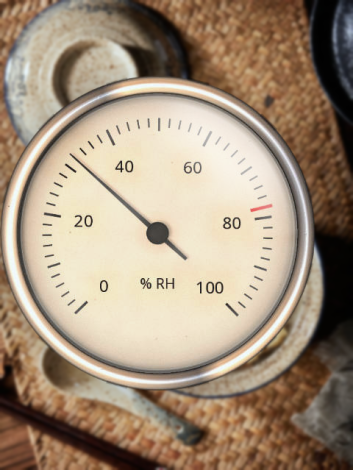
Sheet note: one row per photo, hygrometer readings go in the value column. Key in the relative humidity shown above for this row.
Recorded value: 32 %
